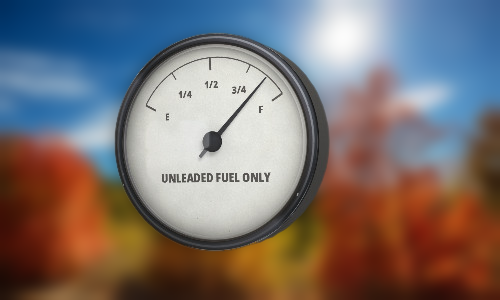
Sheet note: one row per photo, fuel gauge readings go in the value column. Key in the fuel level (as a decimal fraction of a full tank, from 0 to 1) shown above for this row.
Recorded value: 0.875
